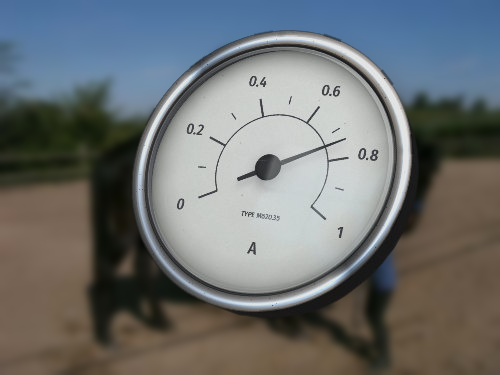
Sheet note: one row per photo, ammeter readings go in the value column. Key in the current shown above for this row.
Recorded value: 0.75 A
